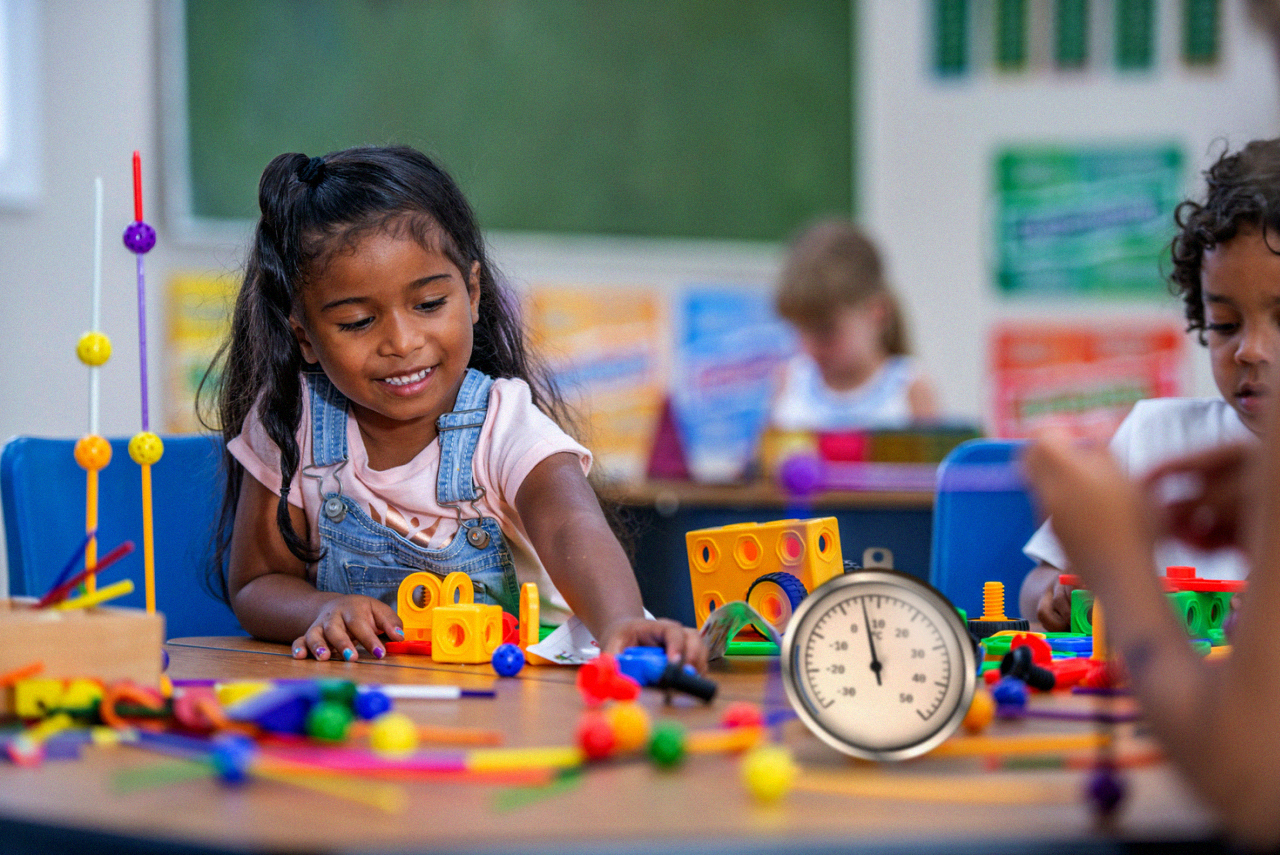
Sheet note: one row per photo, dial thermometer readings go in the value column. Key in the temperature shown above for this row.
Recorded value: 6 °C
